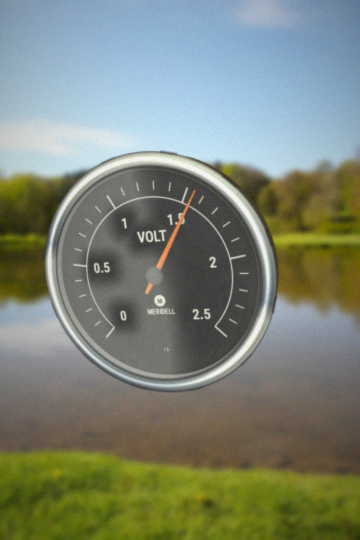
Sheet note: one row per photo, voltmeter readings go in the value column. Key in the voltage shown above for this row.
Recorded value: 1.55 V
